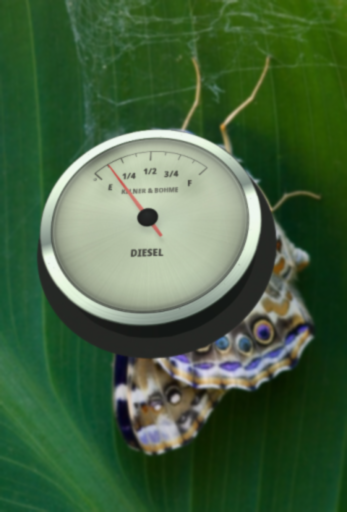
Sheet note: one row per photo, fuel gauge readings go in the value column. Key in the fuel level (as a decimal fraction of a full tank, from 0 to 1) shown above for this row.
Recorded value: 0.125
